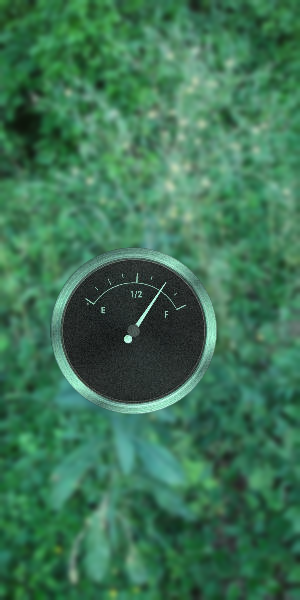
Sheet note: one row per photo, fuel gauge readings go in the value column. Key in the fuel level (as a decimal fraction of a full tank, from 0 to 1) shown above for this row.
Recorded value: 0.75
